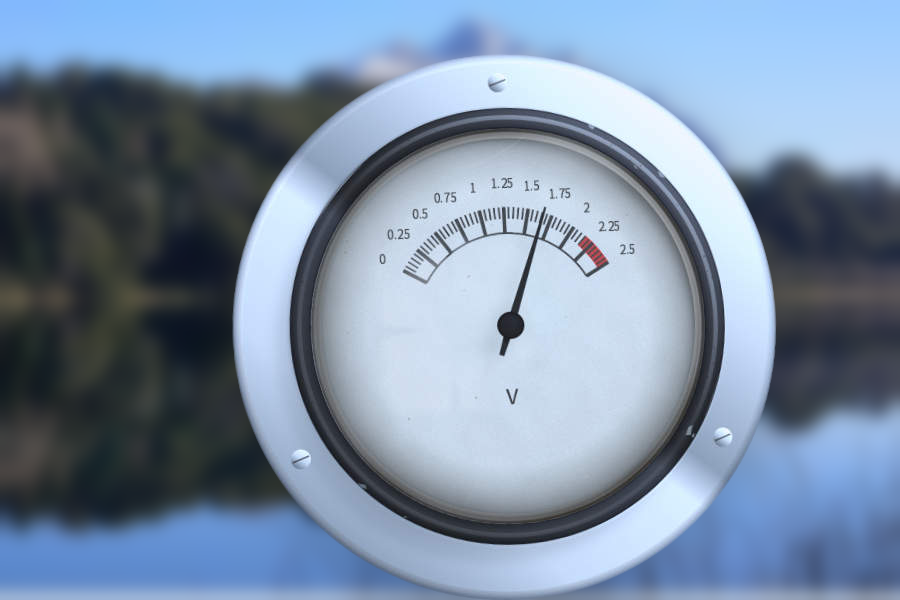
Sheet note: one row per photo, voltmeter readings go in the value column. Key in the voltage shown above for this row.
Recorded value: 1.65 V
